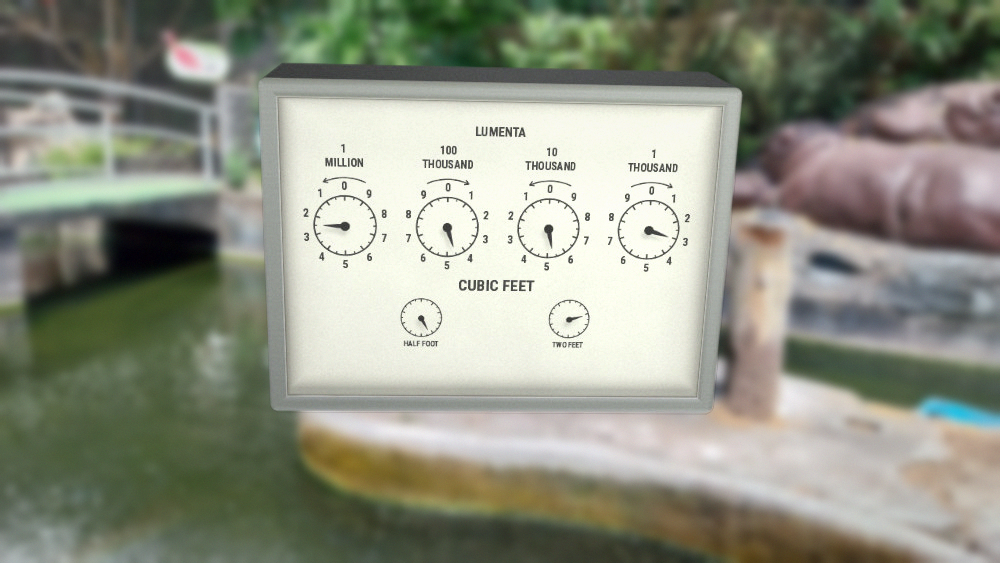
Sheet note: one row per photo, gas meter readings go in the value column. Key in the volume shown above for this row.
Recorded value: 245300 ft³
